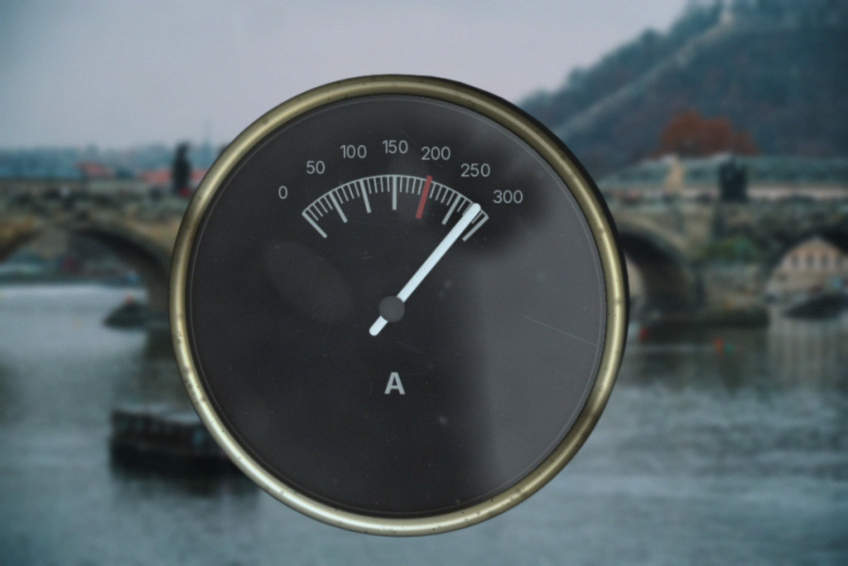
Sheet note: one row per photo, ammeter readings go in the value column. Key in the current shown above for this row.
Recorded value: 280 A
